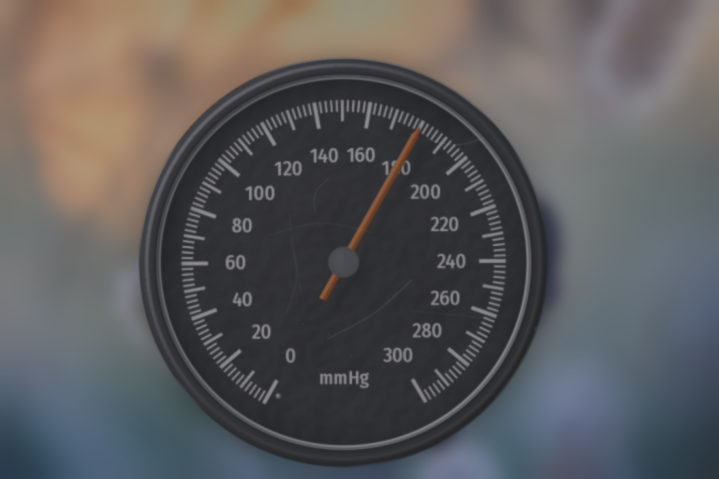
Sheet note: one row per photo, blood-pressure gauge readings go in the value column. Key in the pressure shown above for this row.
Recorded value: 180 mmHg
